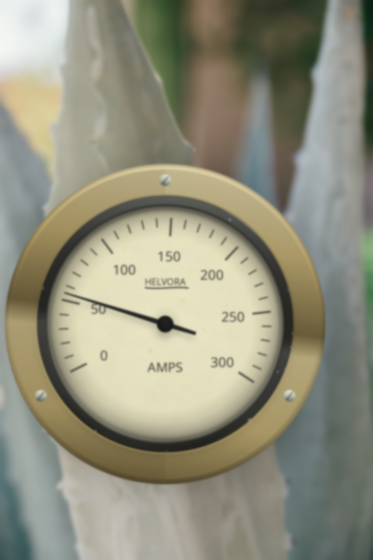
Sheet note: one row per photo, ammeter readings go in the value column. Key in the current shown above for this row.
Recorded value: 55 A
